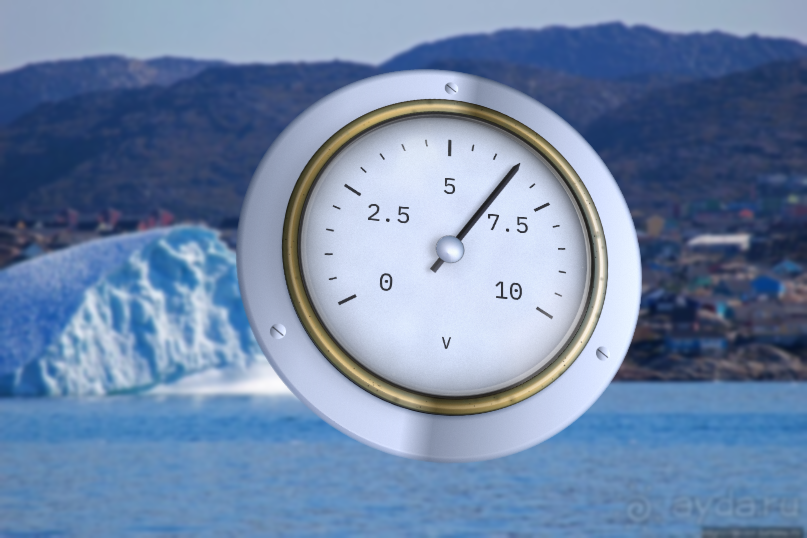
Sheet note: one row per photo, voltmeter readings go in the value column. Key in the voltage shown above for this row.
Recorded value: 6.5 V
